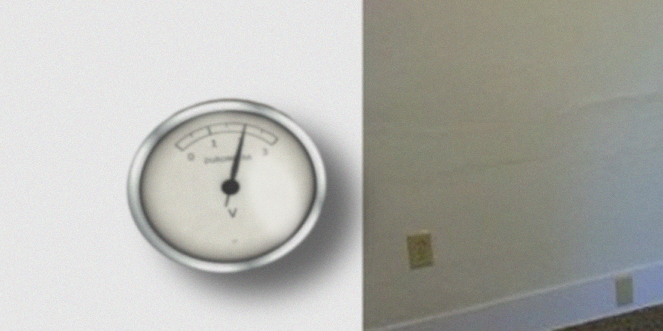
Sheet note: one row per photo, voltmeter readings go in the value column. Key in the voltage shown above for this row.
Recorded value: 2 V
